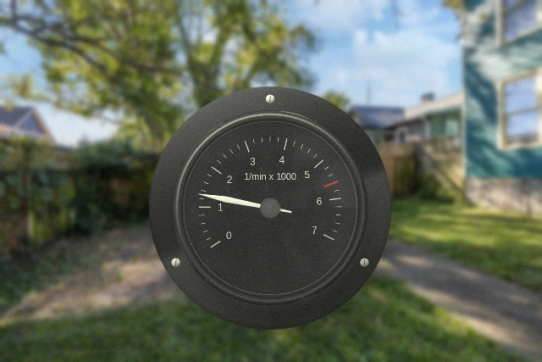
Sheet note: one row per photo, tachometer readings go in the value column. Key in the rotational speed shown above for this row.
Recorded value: 1300 rpm
